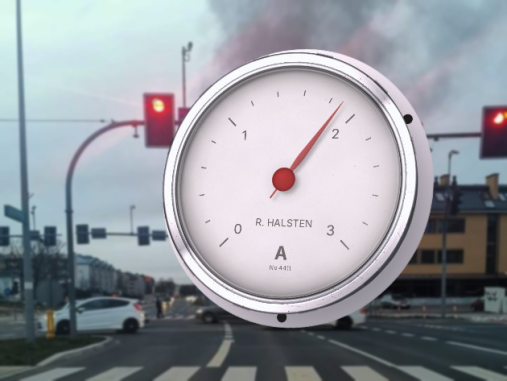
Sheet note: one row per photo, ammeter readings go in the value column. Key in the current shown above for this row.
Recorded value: 1.9 A
